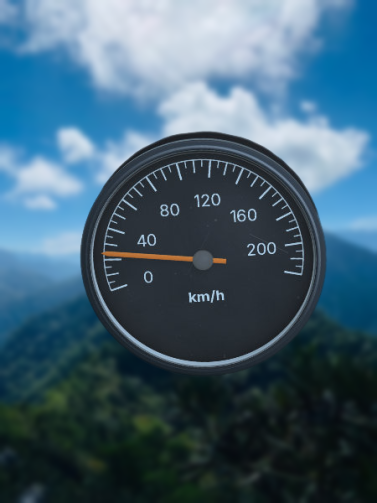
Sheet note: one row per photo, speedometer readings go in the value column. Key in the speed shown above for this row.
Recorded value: 25 km/h
